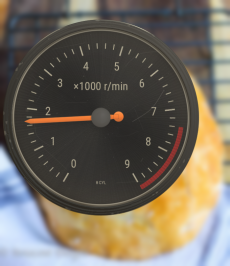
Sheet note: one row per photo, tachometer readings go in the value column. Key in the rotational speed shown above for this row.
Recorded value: 1700 rpm
